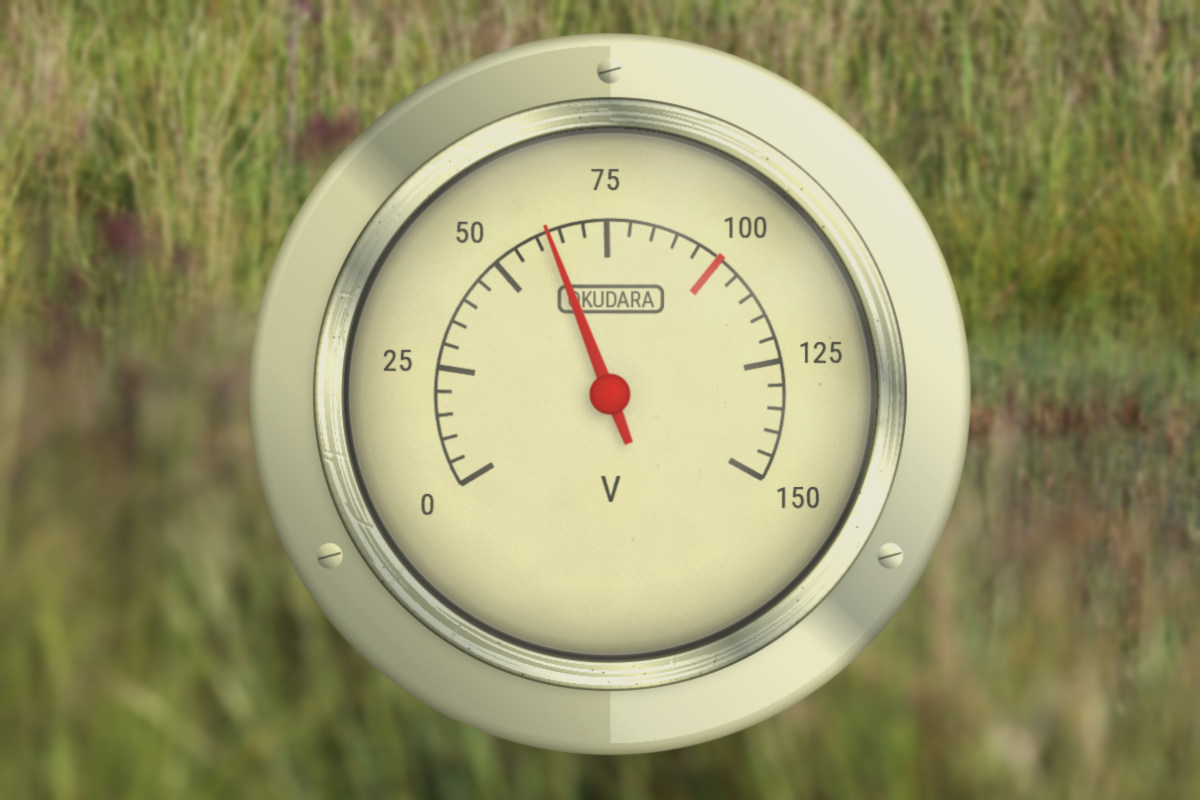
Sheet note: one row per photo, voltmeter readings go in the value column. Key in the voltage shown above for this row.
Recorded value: 62.5 V
